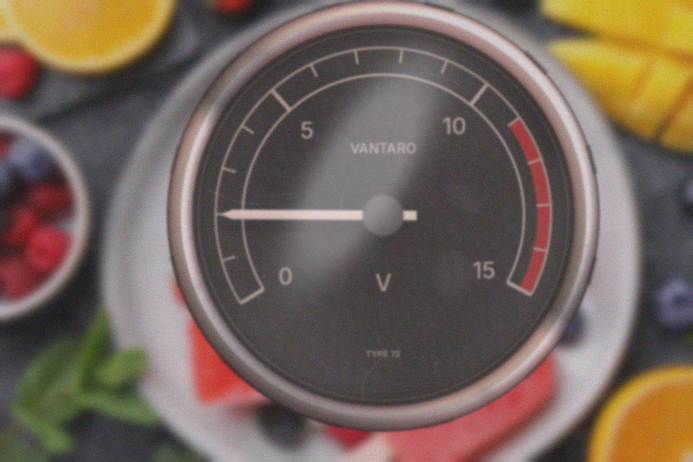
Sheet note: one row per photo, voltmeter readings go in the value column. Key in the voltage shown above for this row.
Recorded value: 2 V
